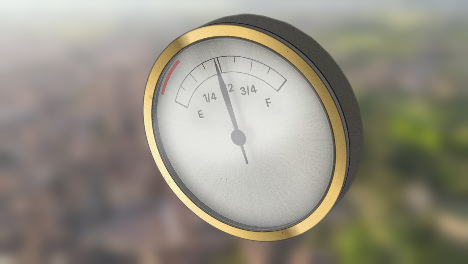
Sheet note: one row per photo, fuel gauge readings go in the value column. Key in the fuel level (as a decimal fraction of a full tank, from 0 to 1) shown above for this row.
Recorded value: 0.5
